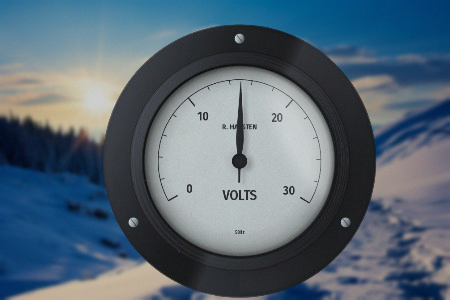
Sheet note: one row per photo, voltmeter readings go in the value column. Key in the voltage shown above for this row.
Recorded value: 15 V
